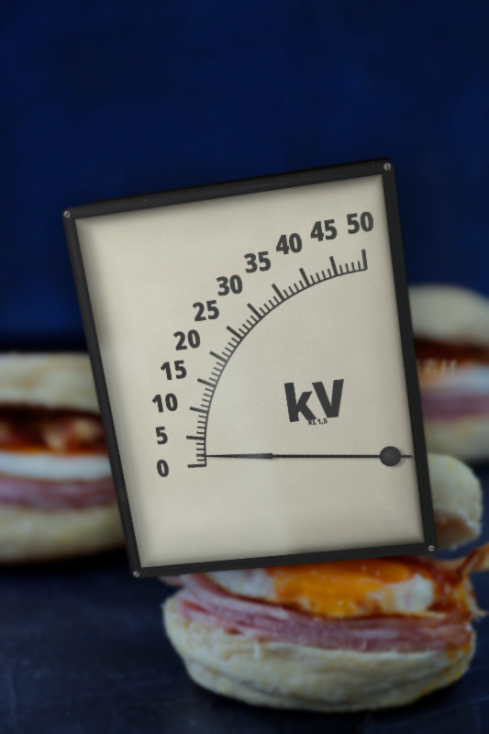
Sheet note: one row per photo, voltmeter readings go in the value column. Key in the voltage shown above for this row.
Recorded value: 2 kV
